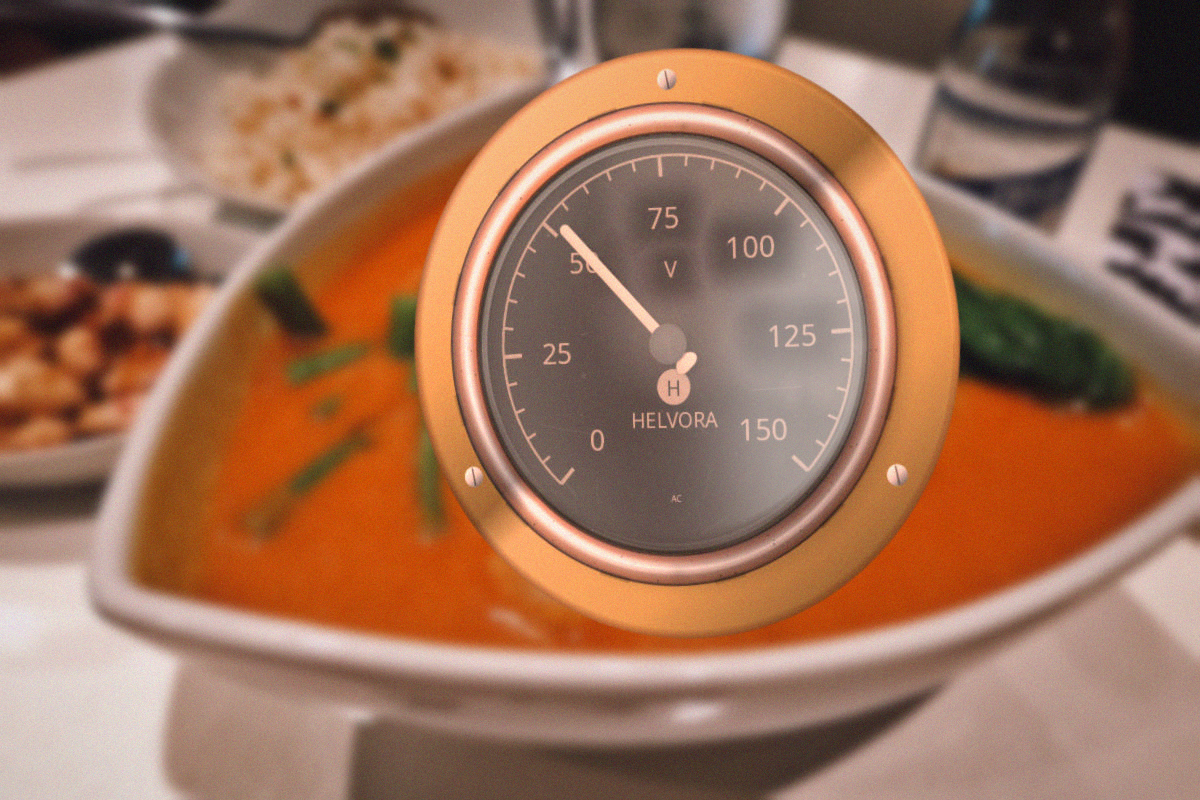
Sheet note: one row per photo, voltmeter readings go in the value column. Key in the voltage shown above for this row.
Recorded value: 52.5 V
